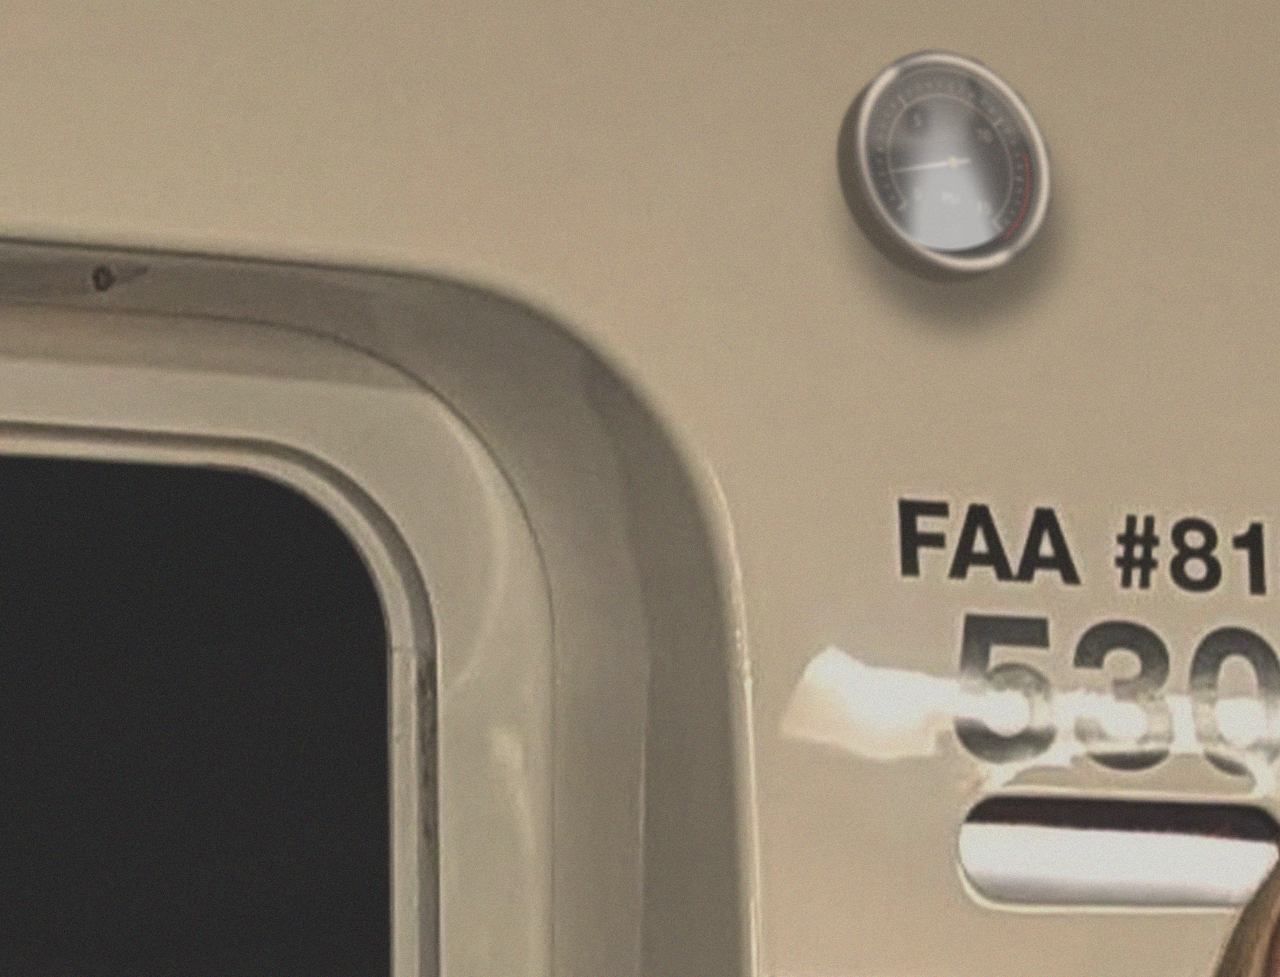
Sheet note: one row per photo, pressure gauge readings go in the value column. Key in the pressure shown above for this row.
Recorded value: 1.5 psi
